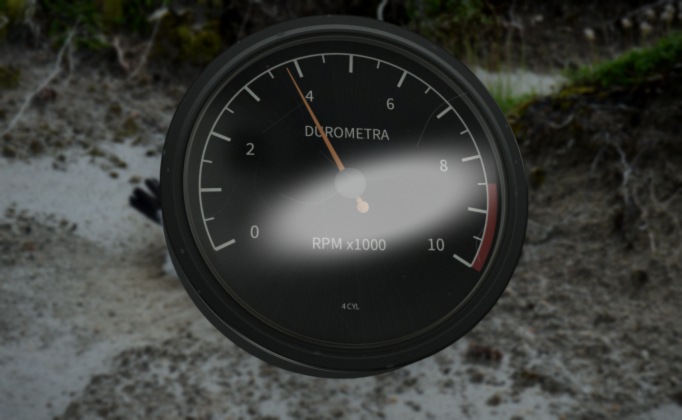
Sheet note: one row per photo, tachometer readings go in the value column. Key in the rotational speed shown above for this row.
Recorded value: 3750 rpm
